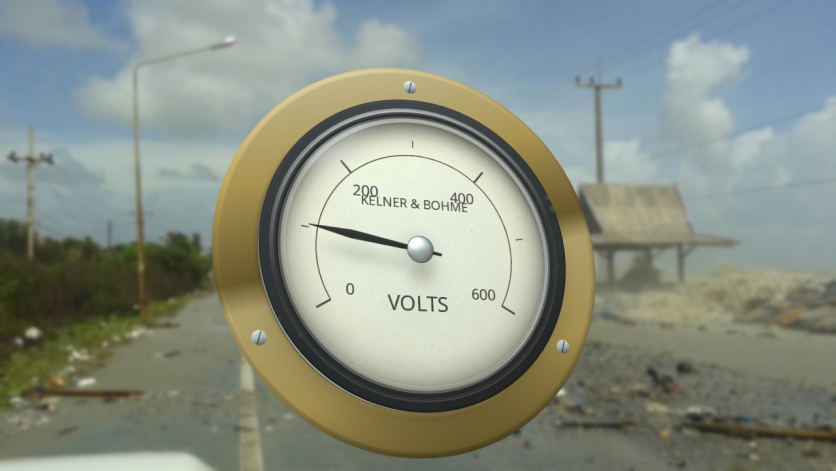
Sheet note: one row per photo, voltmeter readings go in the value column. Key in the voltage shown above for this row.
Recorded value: 100 V
